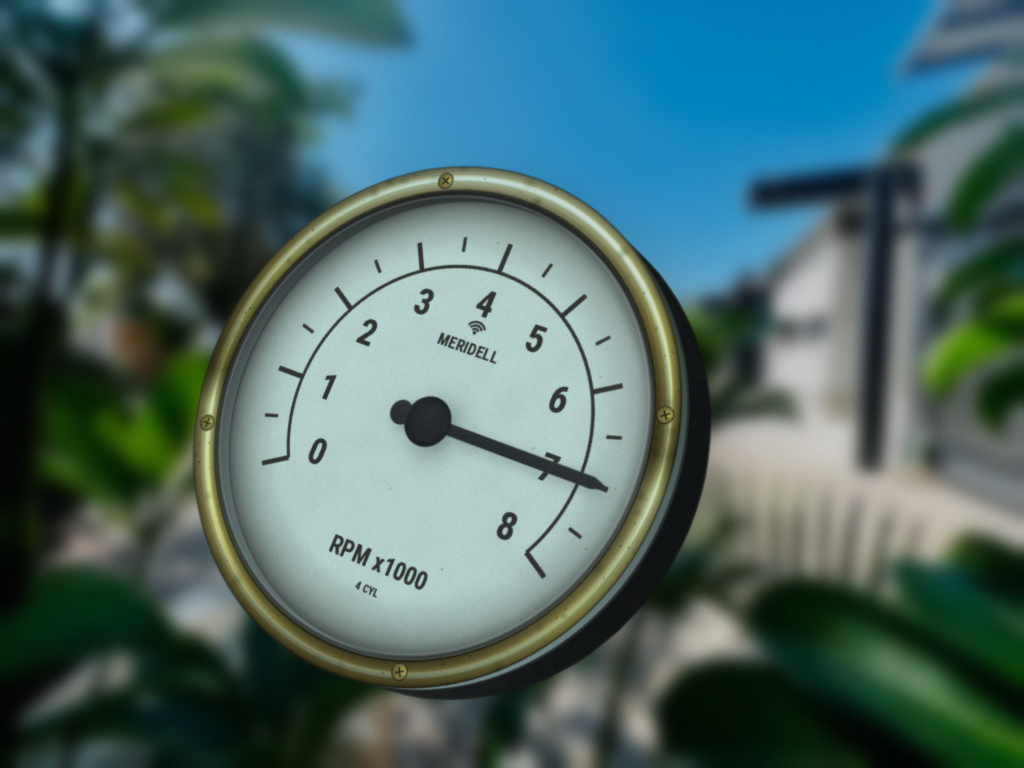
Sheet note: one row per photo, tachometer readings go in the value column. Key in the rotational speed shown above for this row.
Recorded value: 7000 rpm
